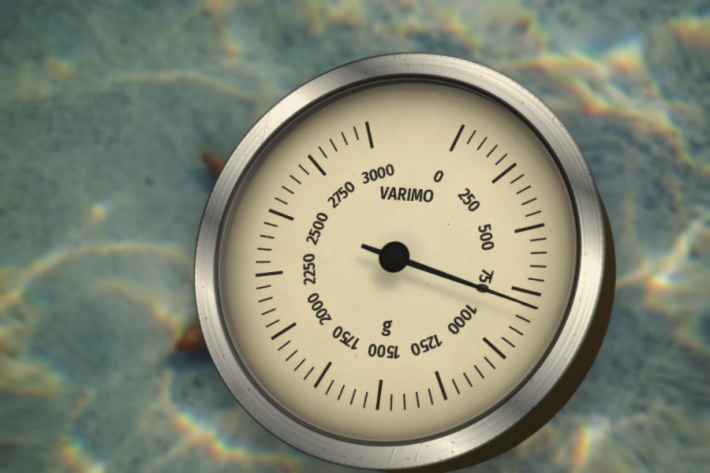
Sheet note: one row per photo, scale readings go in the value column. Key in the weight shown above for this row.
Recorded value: 800 g
